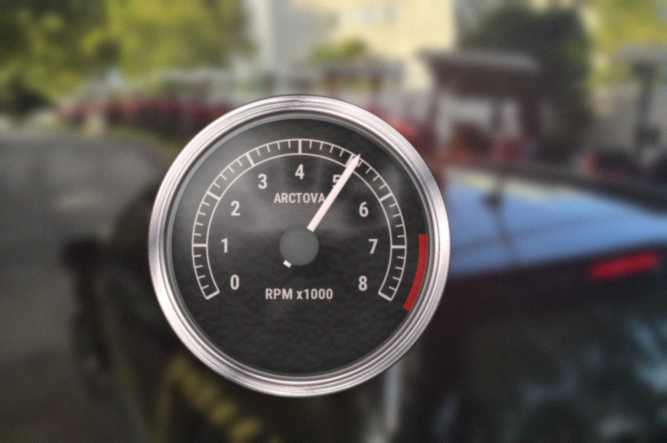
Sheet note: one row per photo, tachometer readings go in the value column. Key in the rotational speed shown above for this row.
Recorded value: 5100 rpm
